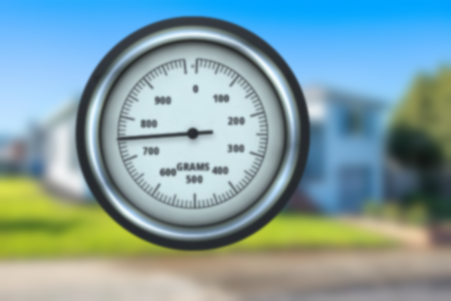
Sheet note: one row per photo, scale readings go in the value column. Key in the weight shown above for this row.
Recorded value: 750 g
